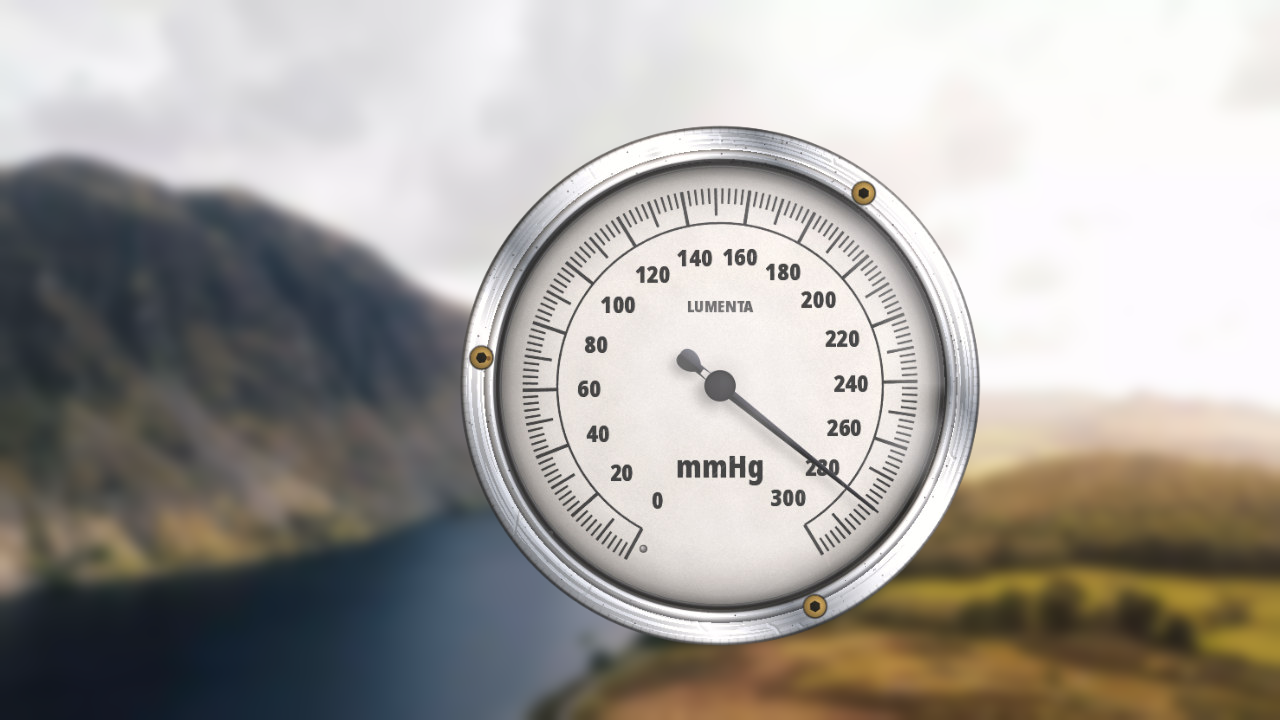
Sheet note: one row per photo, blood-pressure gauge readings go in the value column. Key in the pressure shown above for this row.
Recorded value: 280 mmHg
